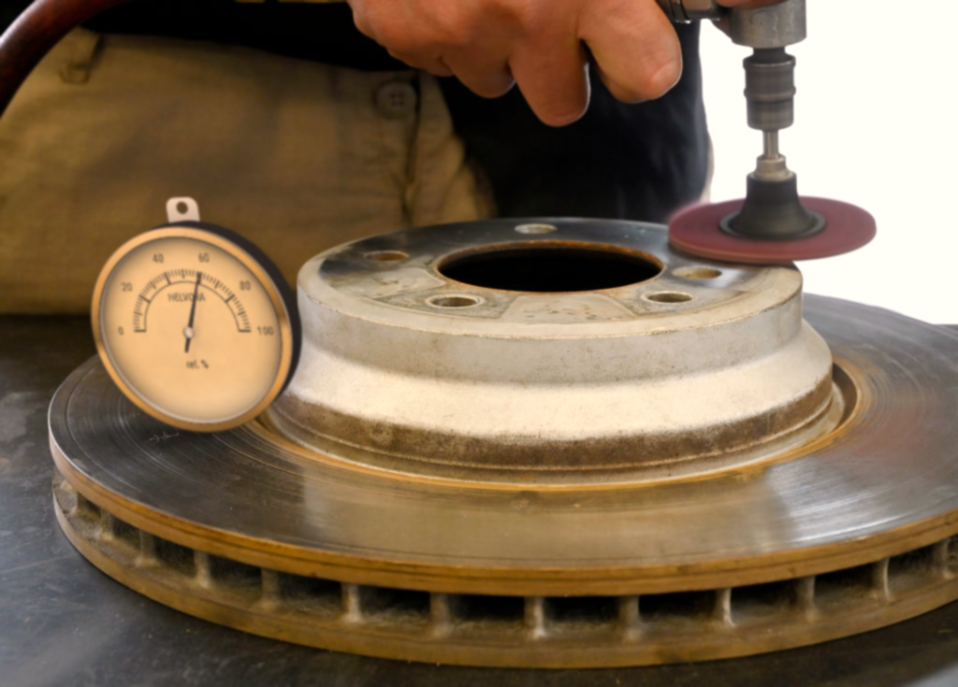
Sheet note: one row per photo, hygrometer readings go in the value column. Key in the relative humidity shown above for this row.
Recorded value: 60 %
